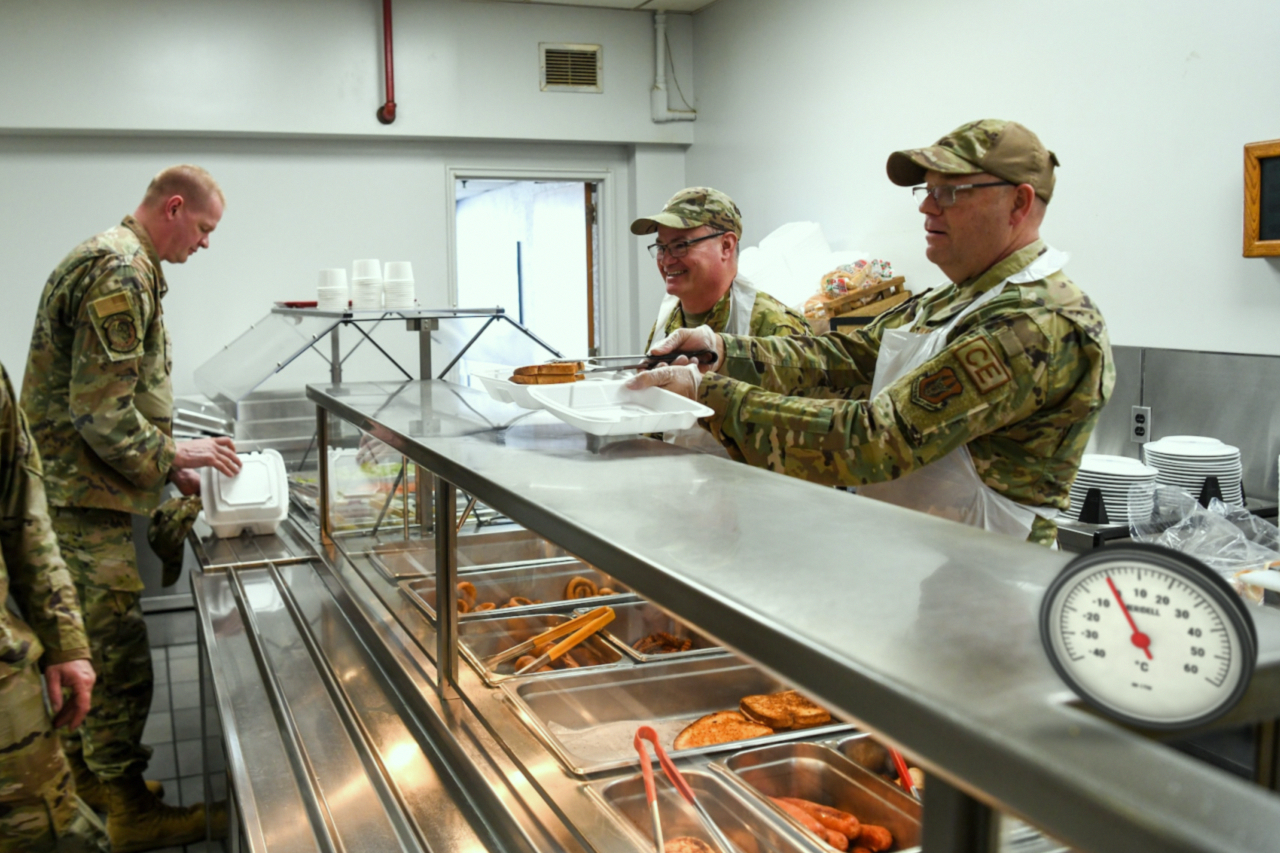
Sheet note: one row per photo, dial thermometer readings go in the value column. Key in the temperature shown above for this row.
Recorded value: 0 °C
